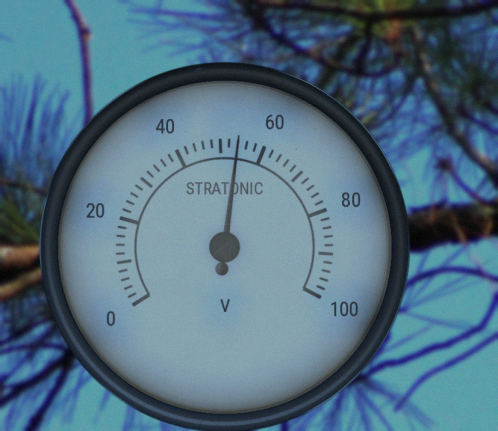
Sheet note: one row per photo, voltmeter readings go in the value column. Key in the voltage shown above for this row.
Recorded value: 54 V
